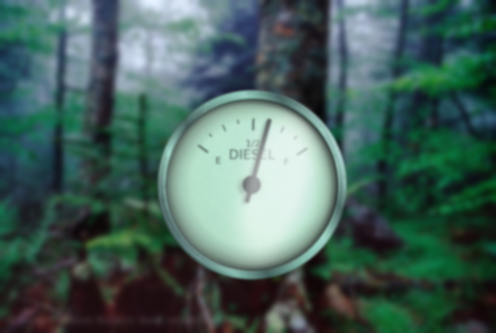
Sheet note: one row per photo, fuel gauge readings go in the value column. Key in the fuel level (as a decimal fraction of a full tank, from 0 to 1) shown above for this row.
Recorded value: 0.625
